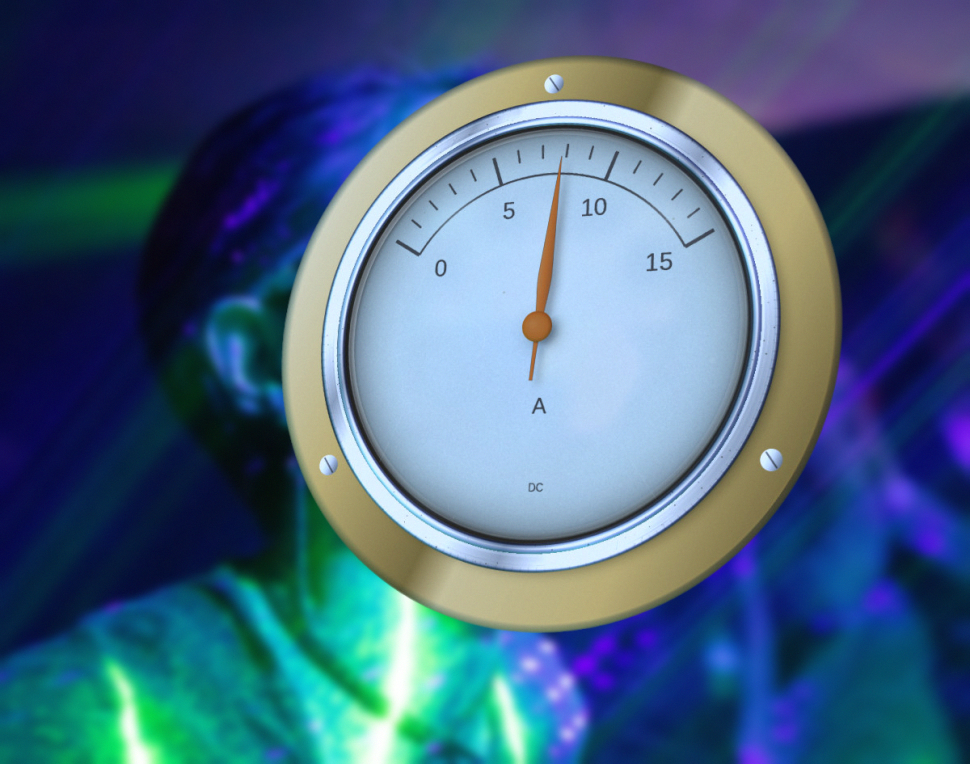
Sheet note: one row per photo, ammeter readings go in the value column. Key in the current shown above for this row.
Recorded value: 8 A
